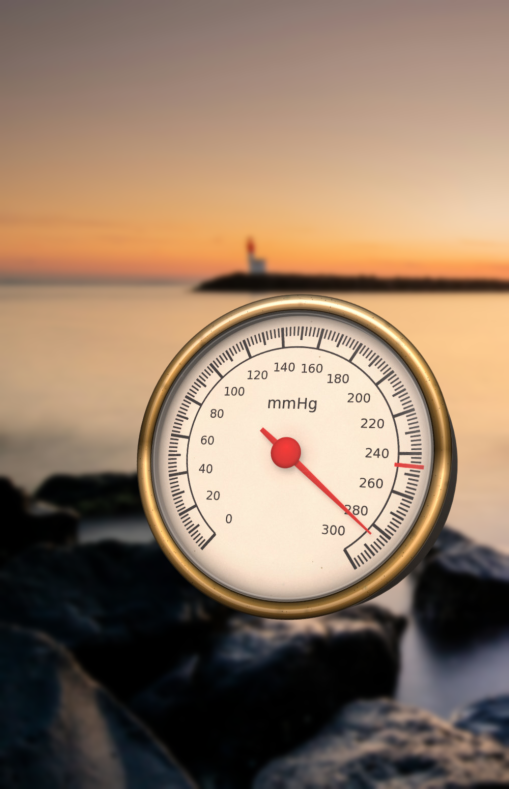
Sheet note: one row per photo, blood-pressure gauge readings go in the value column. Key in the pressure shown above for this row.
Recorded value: 284 mmHg
